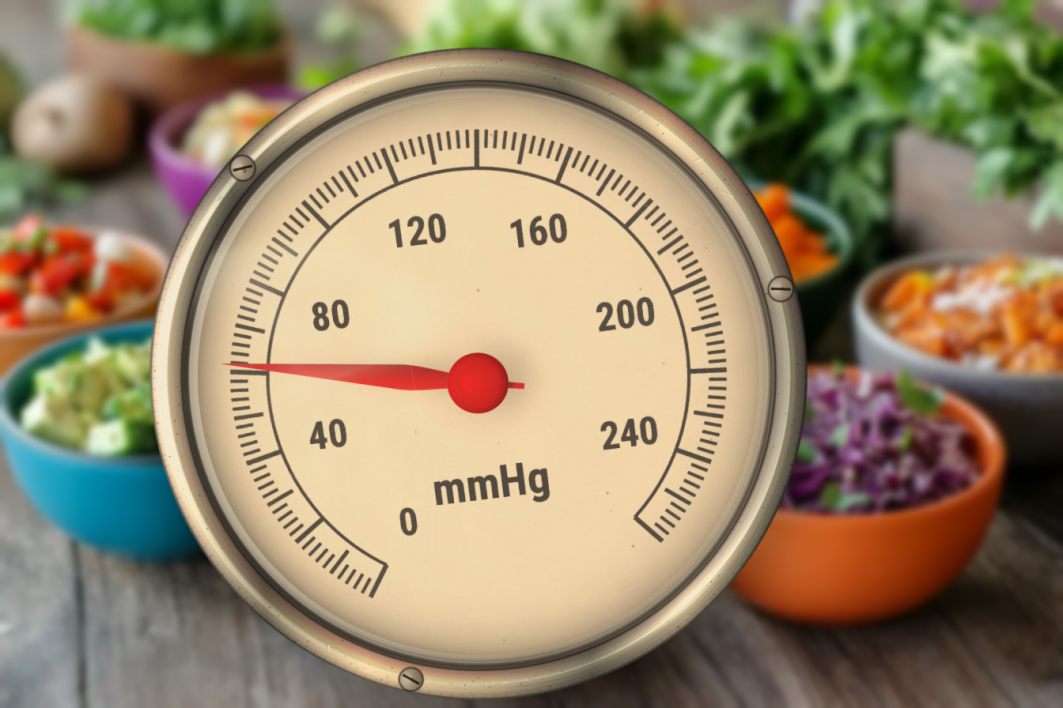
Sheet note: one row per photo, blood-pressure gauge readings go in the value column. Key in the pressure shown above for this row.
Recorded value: 62 mmHg
